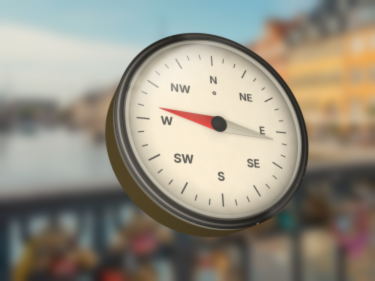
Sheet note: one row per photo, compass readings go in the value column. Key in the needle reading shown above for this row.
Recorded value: 280 °
